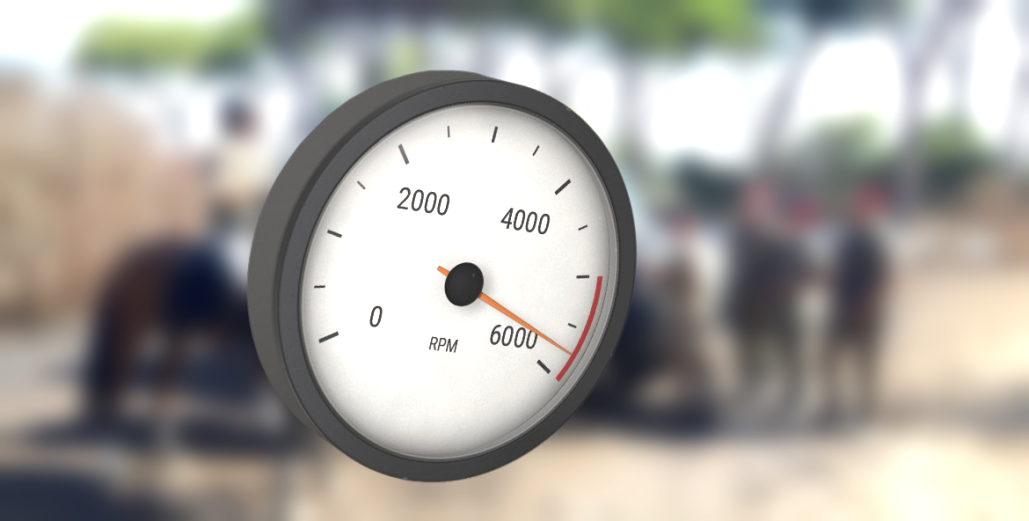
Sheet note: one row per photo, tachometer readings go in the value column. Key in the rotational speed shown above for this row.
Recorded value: 5750 rpm
